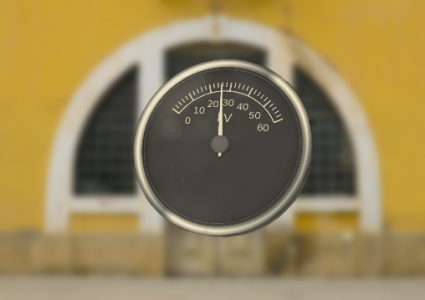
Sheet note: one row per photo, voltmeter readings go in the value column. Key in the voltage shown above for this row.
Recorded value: 26 kV
